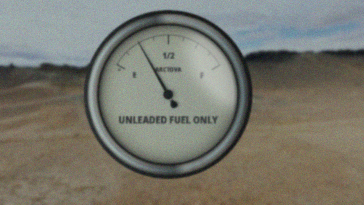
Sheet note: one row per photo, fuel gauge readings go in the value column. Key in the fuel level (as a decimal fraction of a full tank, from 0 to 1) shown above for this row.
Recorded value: 0.25
